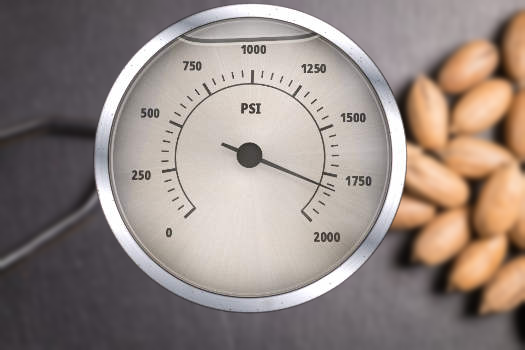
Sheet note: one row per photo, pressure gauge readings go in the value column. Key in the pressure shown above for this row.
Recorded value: 1825 psi
